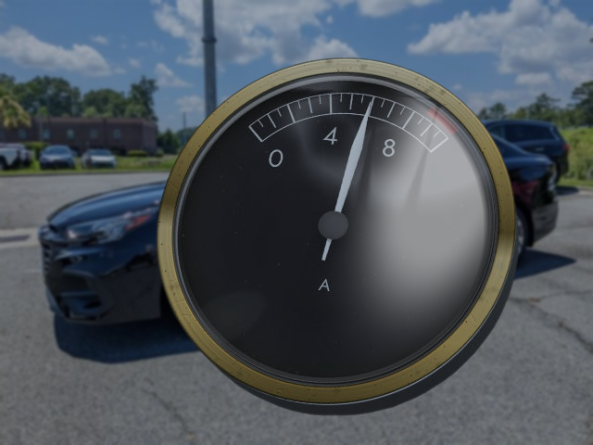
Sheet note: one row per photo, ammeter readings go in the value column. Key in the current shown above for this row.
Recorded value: 6 A
